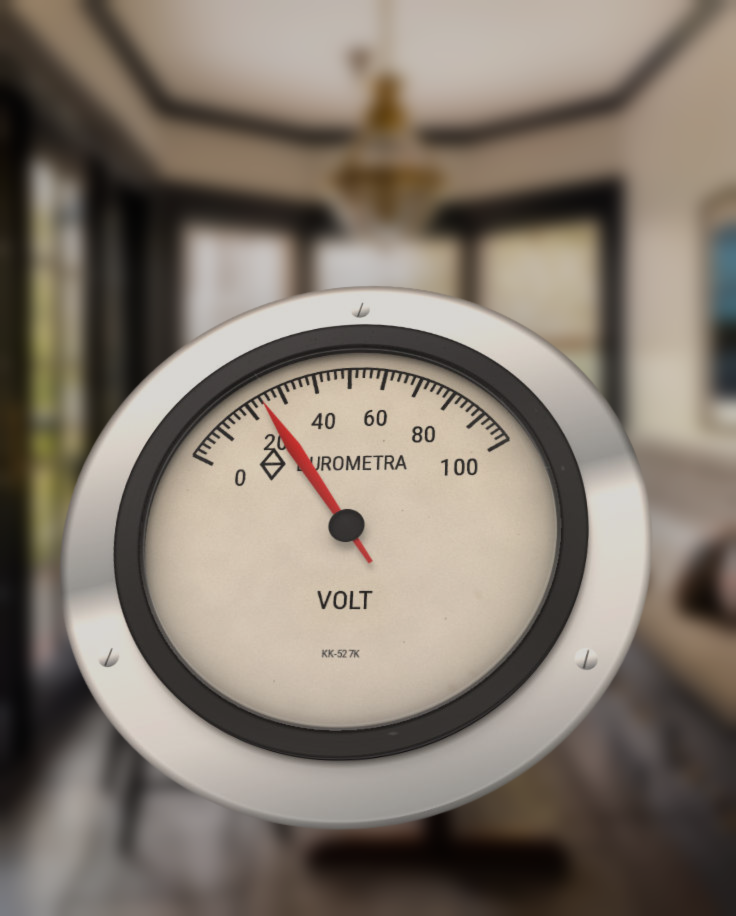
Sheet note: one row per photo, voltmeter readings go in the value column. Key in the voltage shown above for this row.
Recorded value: 24 V
